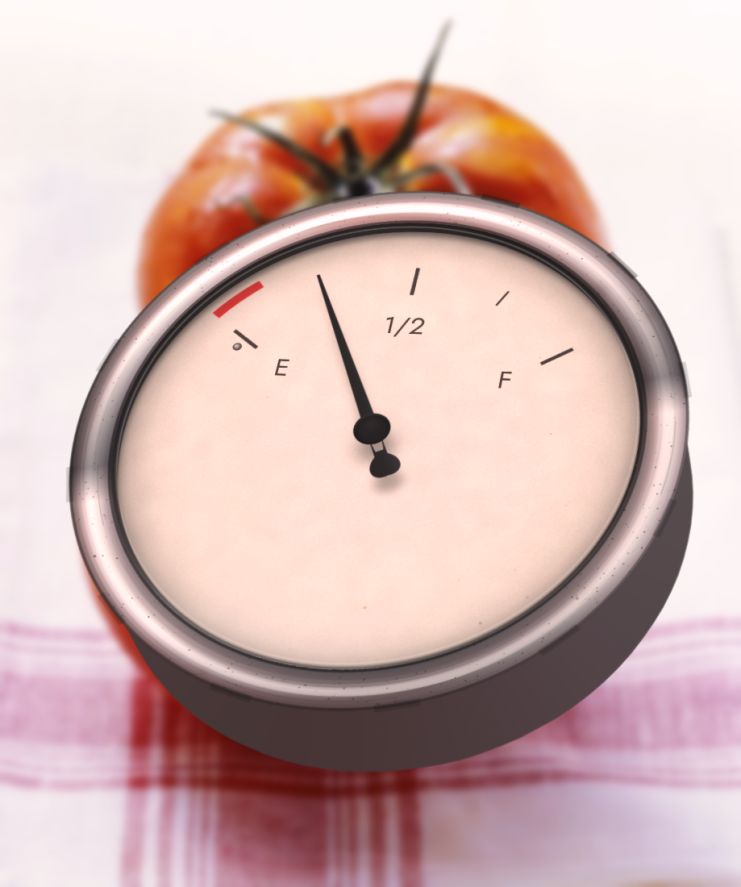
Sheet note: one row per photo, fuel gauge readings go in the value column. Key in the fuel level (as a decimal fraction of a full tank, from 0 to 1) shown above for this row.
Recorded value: 0.25
